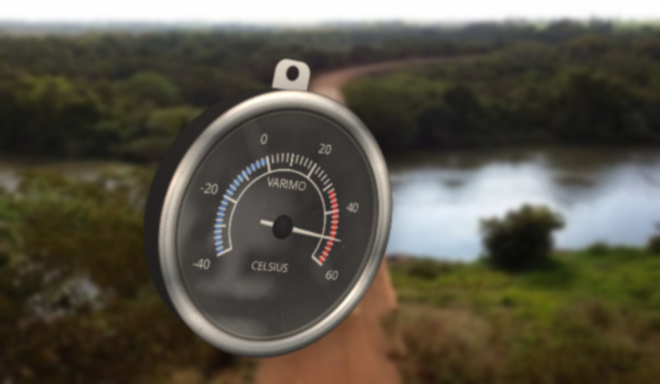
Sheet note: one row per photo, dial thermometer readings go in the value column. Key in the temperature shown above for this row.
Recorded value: 50 °C
